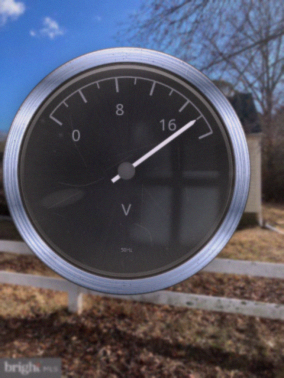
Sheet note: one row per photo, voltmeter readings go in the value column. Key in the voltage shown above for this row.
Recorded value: 18 V
